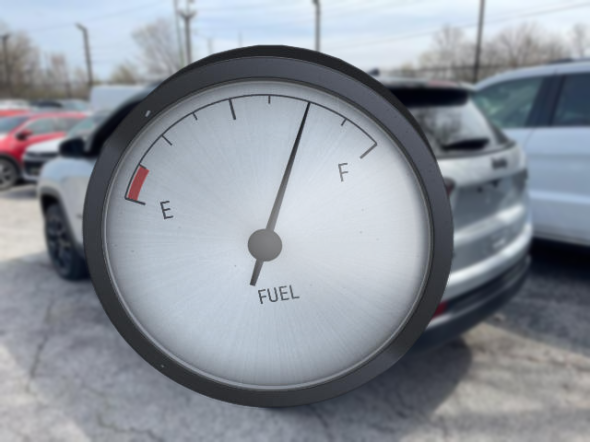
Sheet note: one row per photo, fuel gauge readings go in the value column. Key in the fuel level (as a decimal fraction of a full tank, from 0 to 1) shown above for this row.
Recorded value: 0.75
